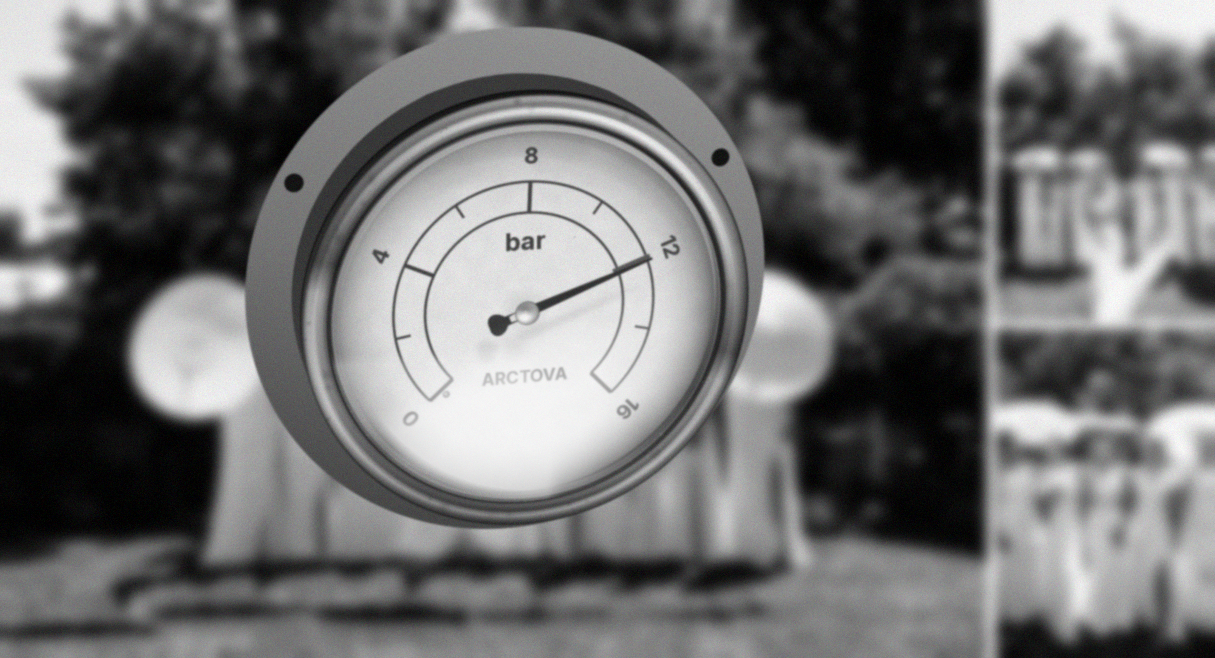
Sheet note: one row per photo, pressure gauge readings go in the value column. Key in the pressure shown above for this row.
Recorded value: 12 bar
